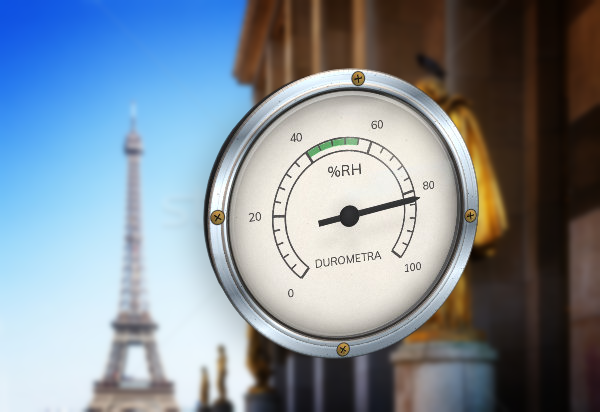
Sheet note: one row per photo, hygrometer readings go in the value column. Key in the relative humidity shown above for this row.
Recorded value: 82 %
